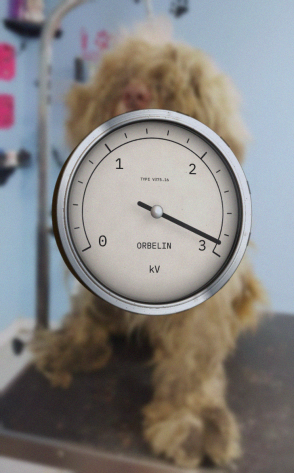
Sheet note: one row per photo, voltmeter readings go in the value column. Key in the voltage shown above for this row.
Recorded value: 2.9 kV
